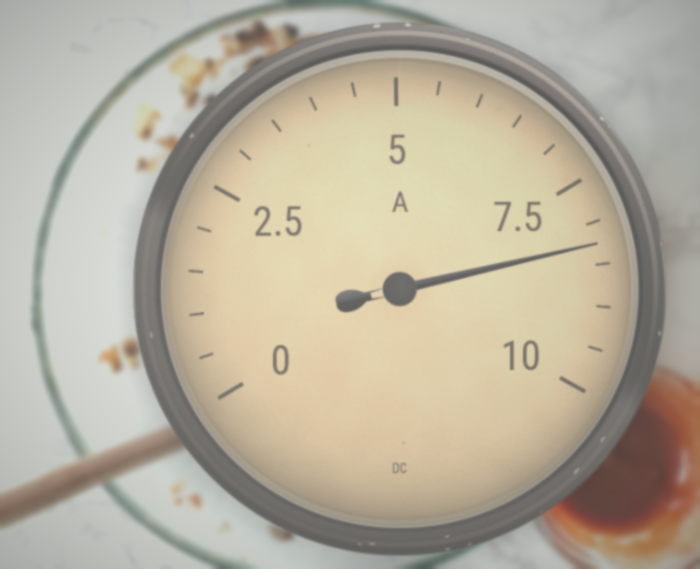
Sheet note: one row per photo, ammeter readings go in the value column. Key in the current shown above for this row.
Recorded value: 8.25 A
